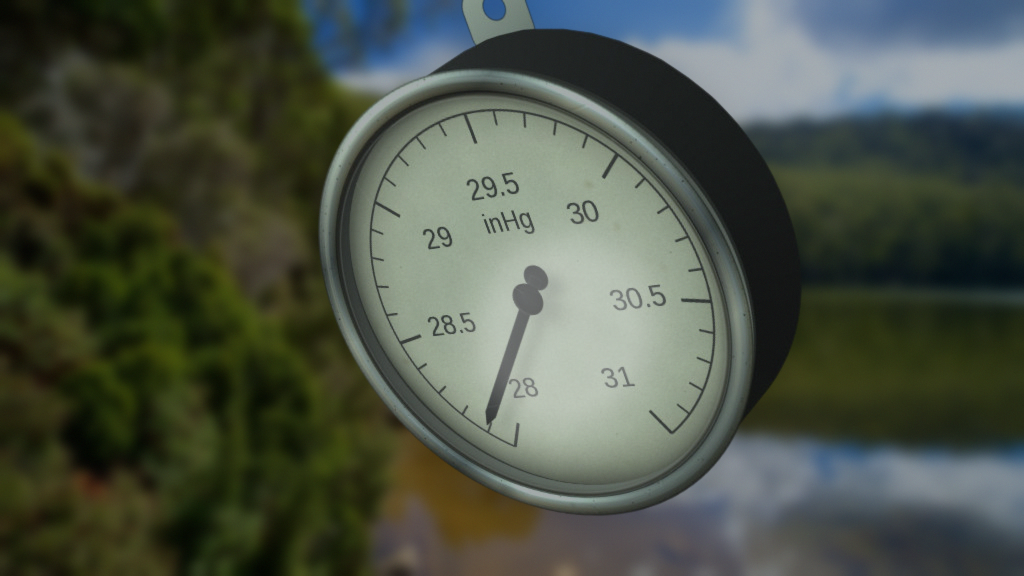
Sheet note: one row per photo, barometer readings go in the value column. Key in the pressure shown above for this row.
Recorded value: 28.1 inHg
